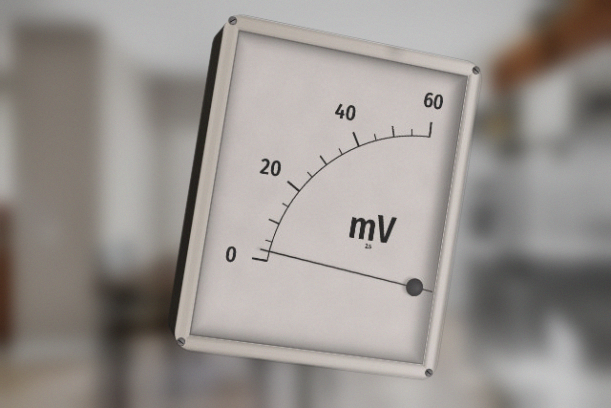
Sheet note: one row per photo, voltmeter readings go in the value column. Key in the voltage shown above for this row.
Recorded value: 2.5 mV
